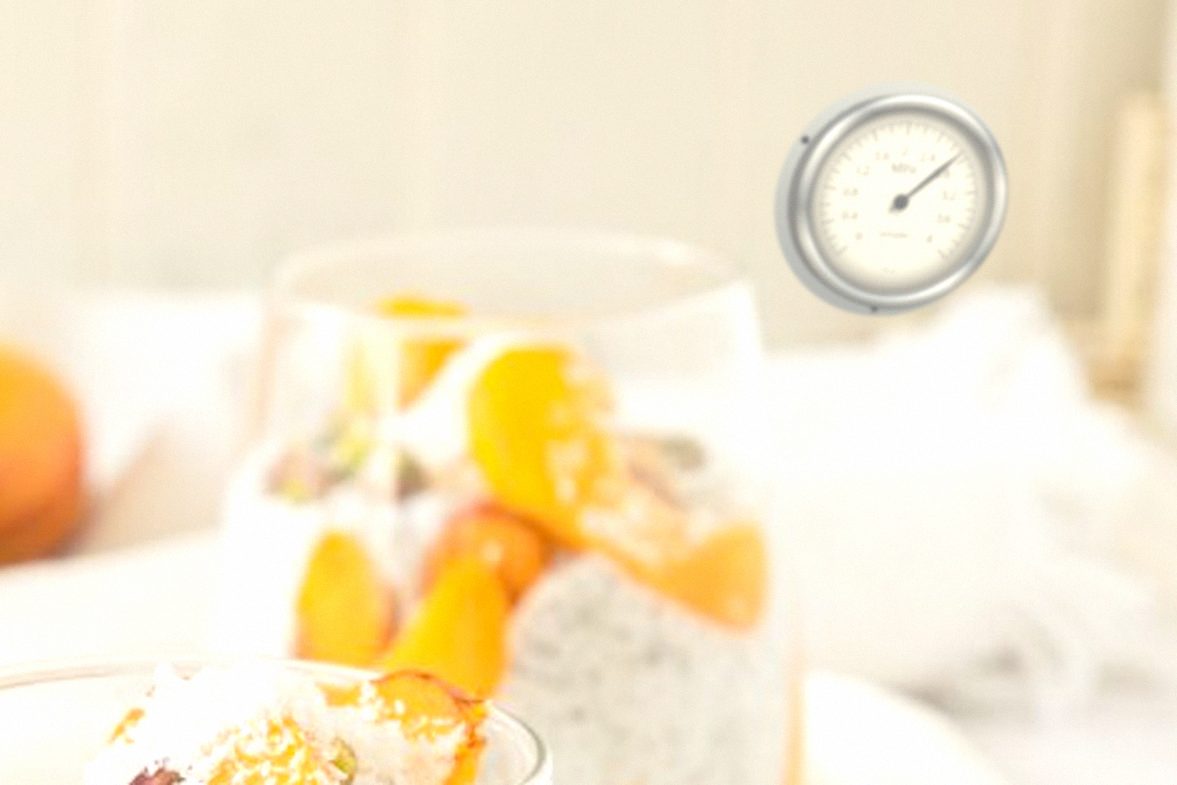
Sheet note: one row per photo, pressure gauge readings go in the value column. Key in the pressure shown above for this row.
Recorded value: 2.7 MPa
